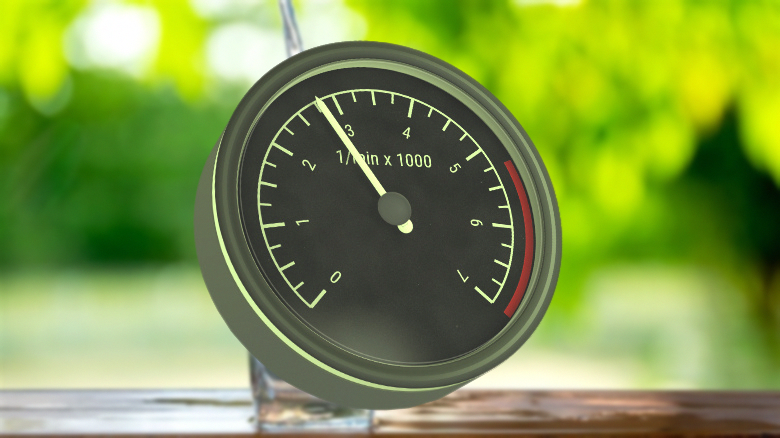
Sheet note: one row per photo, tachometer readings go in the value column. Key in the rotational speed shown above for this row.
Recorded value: 2750 rpm
